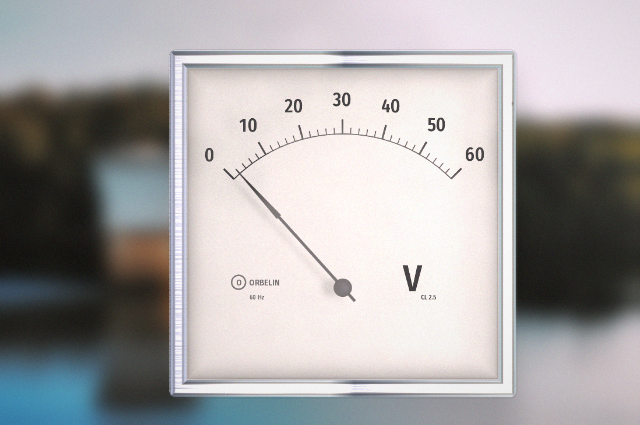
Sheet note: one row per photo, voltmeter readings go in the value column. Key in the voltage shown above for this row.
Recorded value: 2 V
